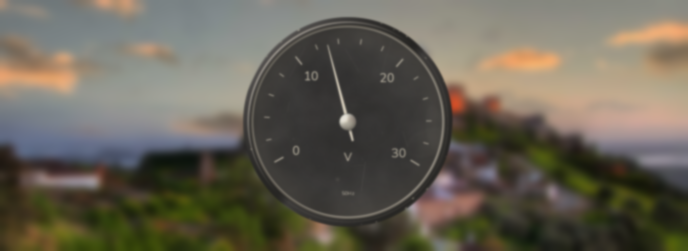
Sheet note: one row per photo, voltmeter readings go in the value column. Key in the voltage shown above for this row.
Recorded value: 13 V
